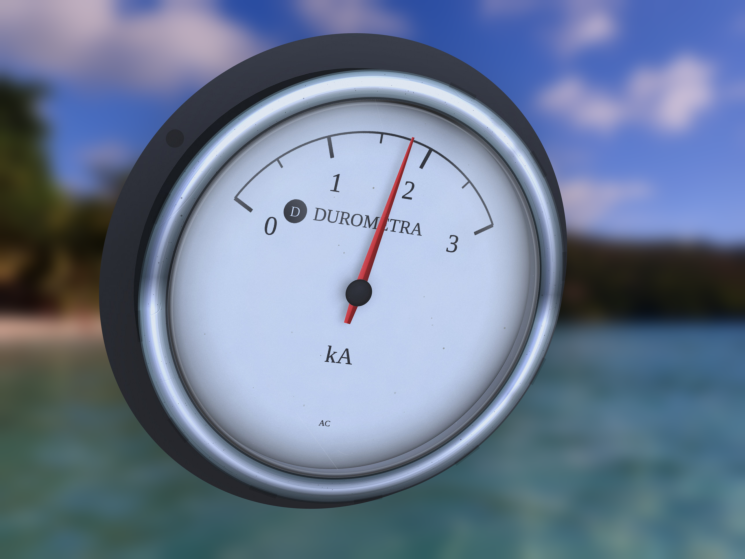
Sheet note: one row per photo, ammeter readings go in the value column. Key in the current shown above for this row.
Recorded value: 1.75 kA
